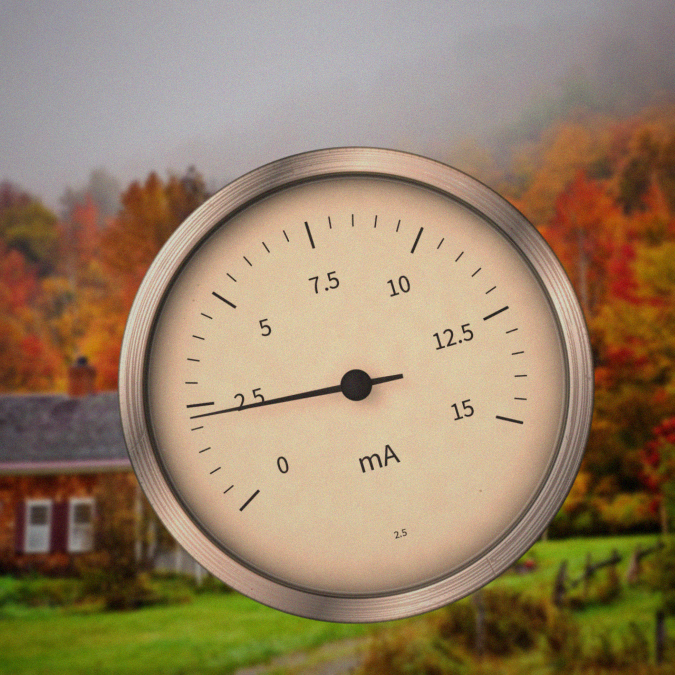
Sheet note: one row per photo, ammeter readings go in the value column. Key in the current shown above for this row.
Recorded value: 2.25 mA
